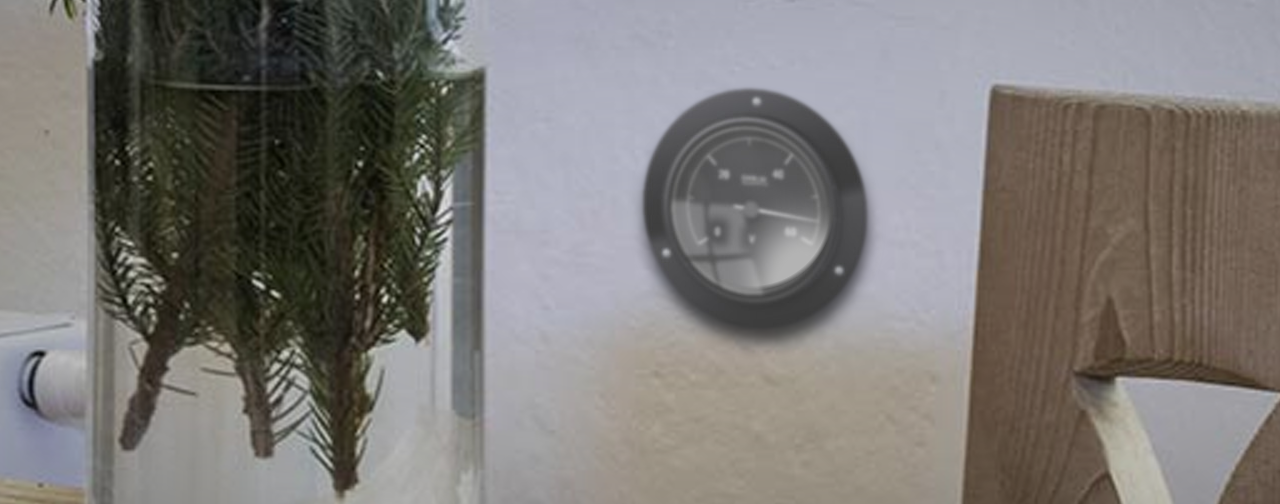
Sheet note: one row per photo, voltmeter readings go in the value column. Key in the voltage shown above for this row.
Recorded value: 55 V
